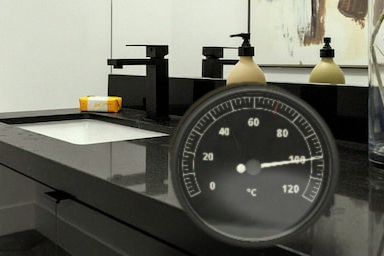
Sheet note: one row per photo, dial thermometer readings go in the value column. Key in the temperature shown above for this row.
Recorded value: 100 °C
